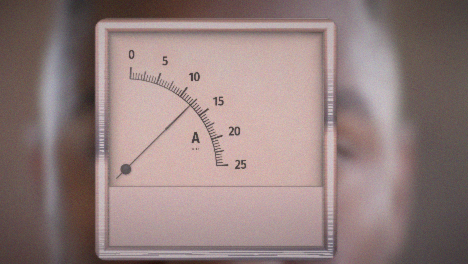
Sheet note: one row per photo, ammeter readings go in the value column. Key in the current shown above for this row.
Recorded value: 12.5 A
